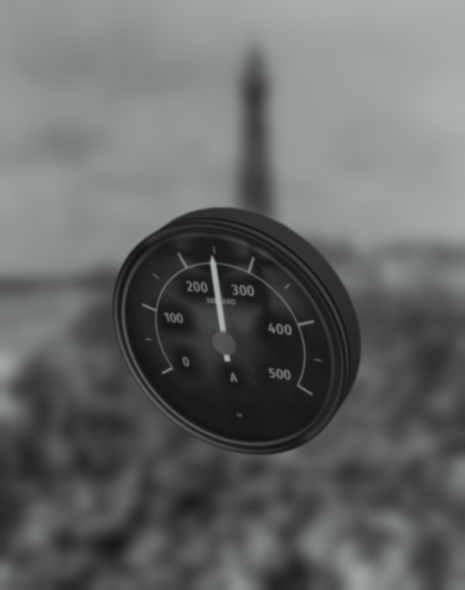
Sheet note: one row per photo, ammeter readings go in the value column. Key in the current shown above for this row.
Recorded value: 250 A
